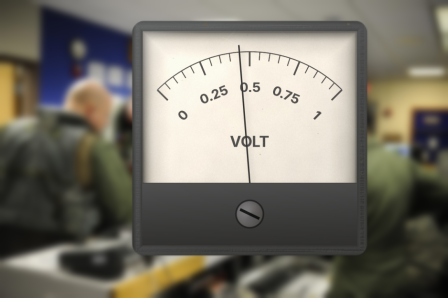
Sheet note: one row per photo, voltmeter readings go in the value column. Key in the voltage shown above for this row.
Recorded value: 0.45 V
